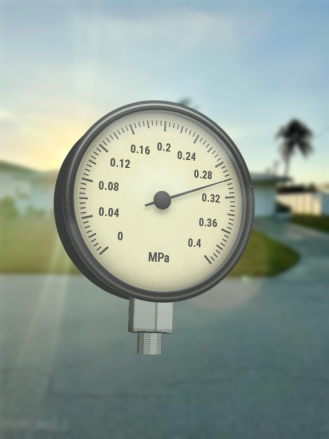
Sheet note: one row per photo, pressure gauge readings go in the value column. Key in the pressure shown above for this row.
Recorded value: 0.3 MPa
